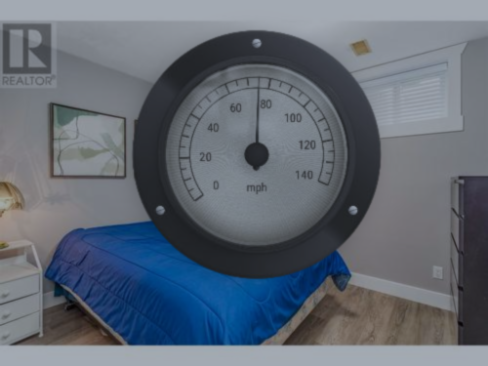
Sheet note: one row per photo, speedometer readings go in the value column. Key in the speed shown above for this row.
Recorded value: 75 mph
